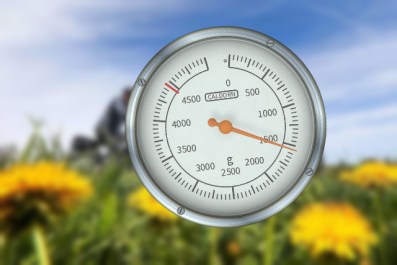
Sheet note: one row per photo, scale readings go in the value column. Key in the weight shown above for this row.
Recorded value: 1550 g
